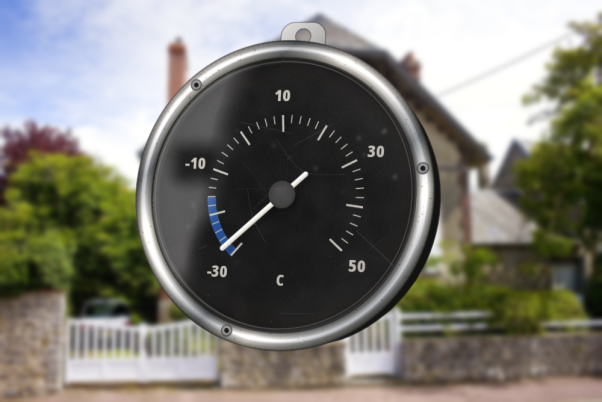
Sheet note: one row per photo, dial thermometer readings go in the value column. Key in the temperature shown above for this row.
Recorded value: -28 °C
